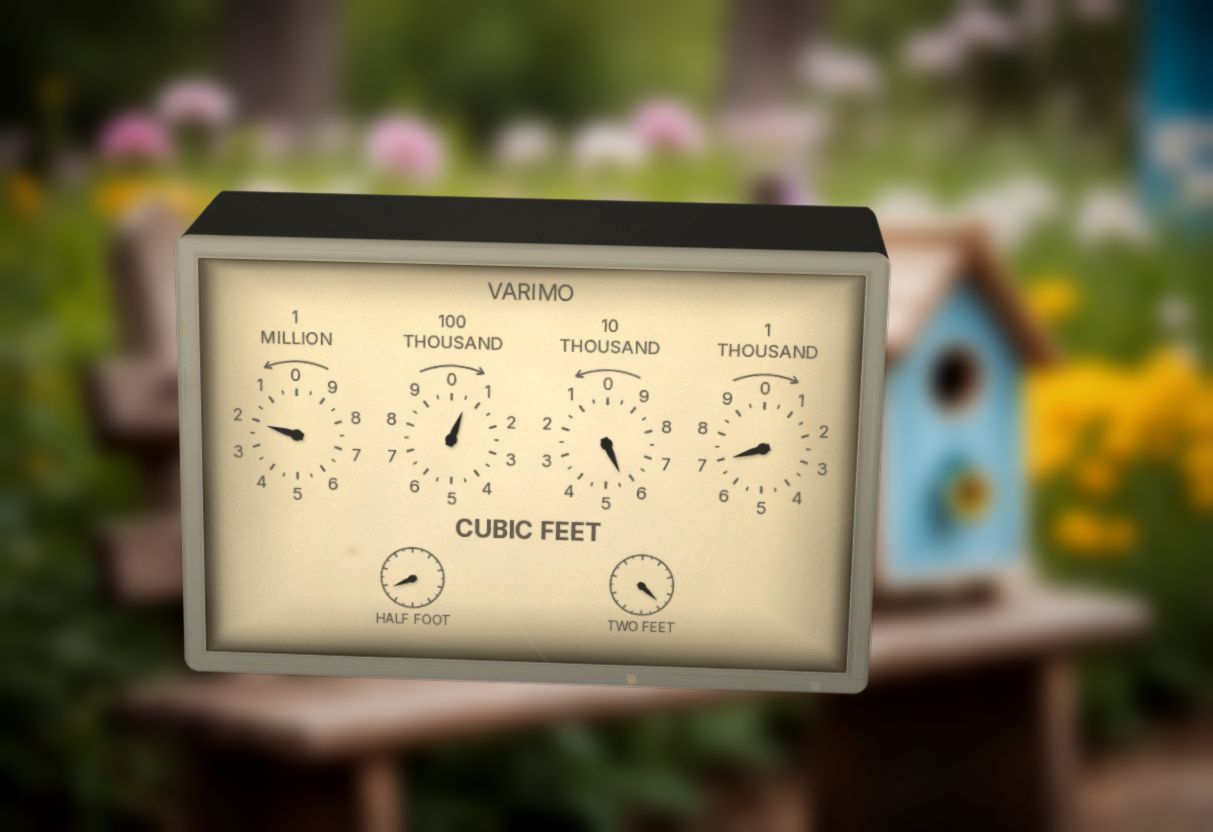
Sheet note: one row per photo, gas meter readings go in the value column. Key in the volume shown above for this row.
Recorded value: 205700 ft³
